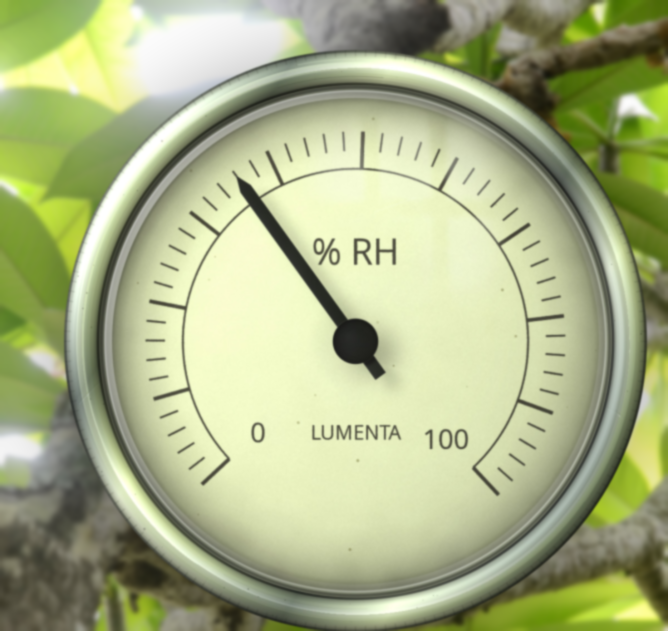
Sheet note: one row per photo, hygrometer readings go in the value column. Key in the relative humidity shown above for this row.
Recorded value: 36 %
